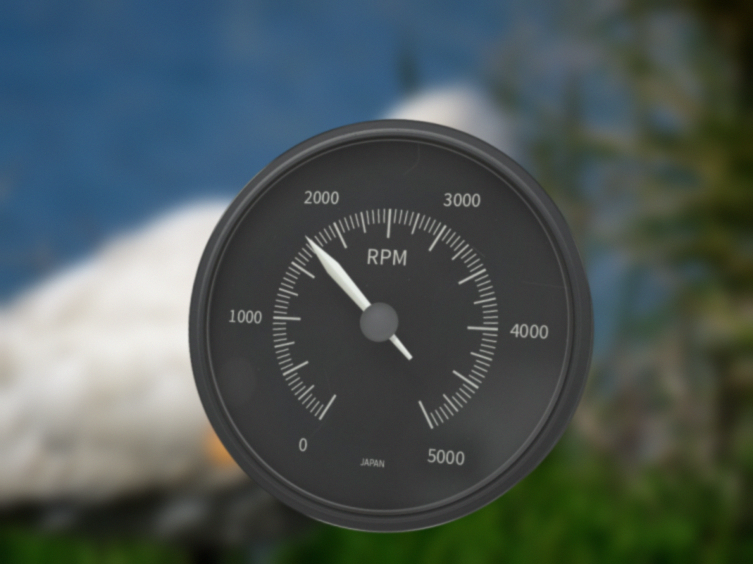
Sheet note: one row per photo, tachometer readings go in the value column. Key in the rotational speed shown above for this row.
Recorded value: 1750 rpm
